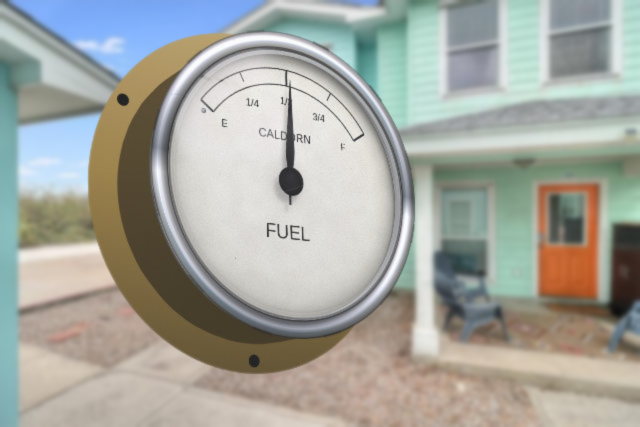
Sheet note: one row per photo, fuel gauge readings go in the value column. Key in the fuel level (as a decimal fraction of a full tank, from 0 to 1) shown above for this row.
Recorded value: 0.5
